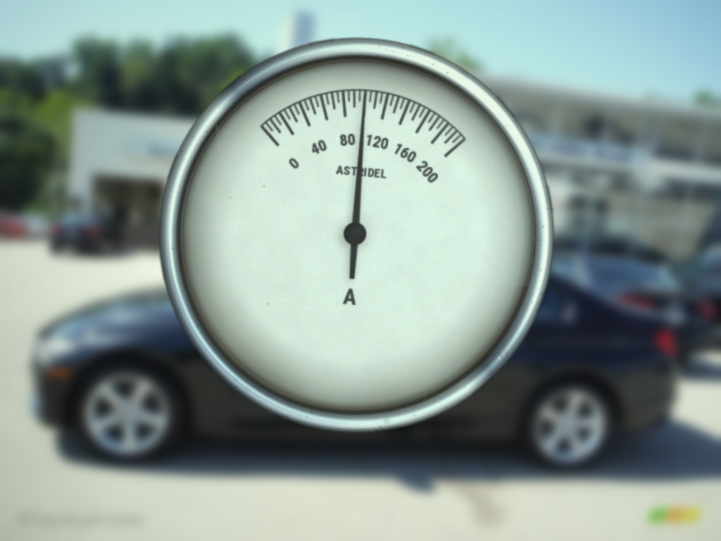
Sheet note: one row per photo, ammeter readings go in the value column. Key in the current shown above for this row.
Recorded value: 100 A
